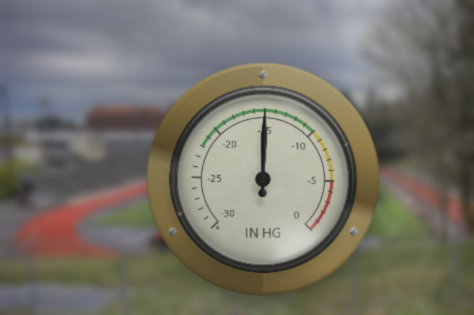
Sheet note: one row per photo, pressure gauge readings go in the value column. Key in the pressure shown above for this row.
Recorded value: -15 inHg
